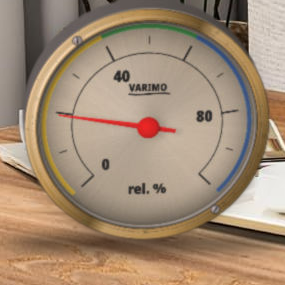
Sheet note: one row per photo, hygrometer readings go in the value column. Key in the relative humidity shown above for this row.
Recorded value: 20 %
